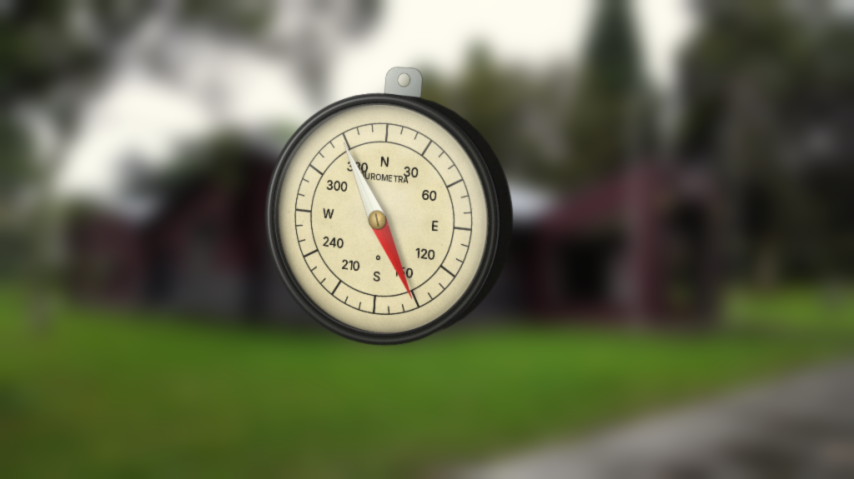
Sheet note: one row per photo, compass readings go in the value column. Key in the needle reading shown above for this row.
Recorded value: 150 °
